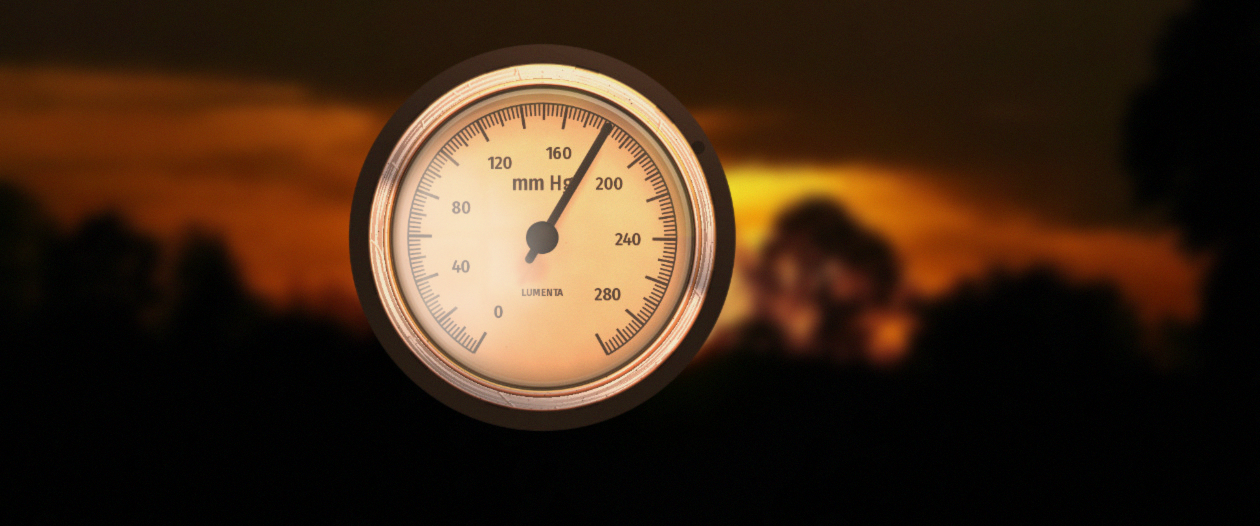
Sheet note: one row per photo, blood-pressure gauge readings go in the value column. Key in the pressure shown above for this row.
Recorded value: 180 mmHg
